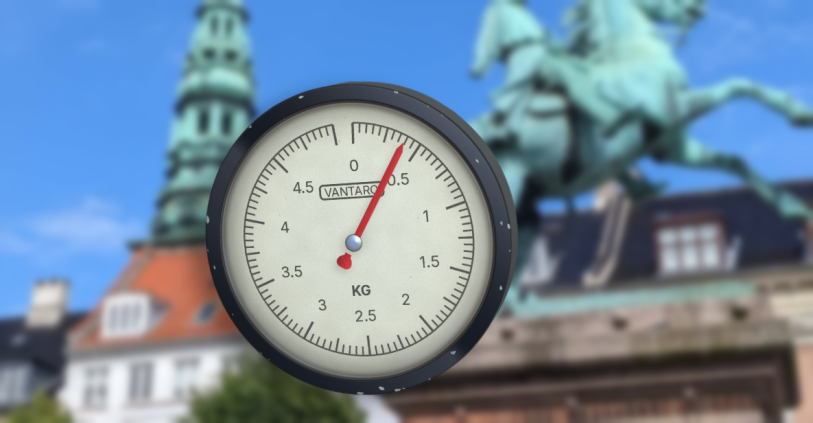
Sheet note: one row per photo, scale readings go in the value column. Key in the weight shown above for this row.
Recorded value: 0.4 kg
